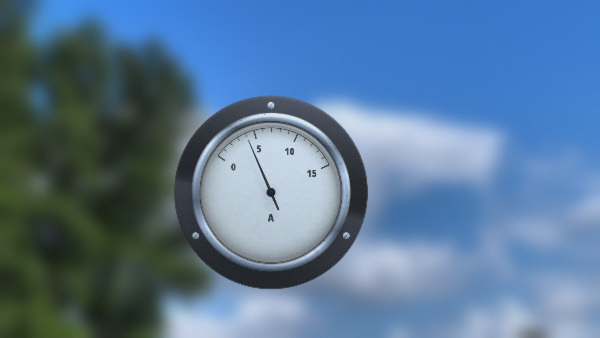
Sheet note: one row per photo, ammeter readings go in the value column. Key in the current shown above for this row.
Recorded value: 4 A
